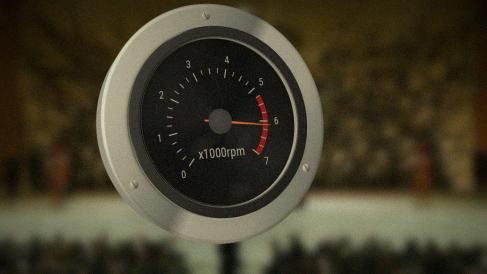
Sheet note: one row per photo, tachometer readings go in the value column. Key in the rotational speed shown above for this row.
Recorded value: 6125 rpm
